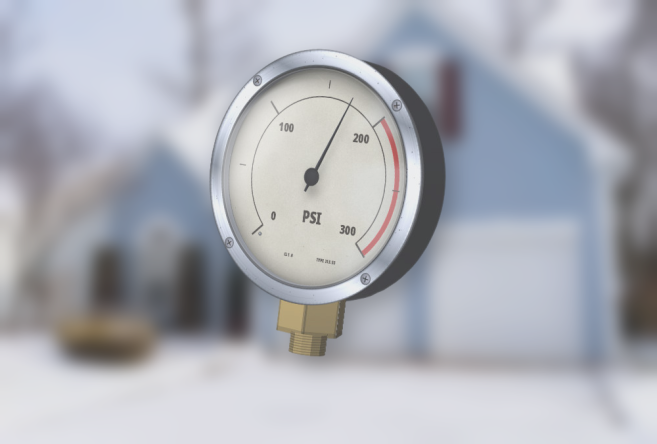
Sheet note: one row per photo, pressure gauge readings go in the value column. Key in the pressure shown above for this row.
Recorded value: 175 psi
